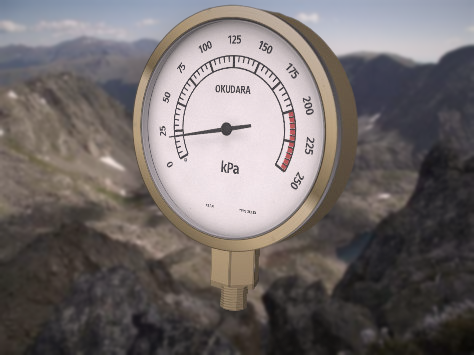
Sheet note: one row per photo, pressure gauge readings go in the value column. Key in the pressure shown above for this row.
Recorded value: 20 kPa
